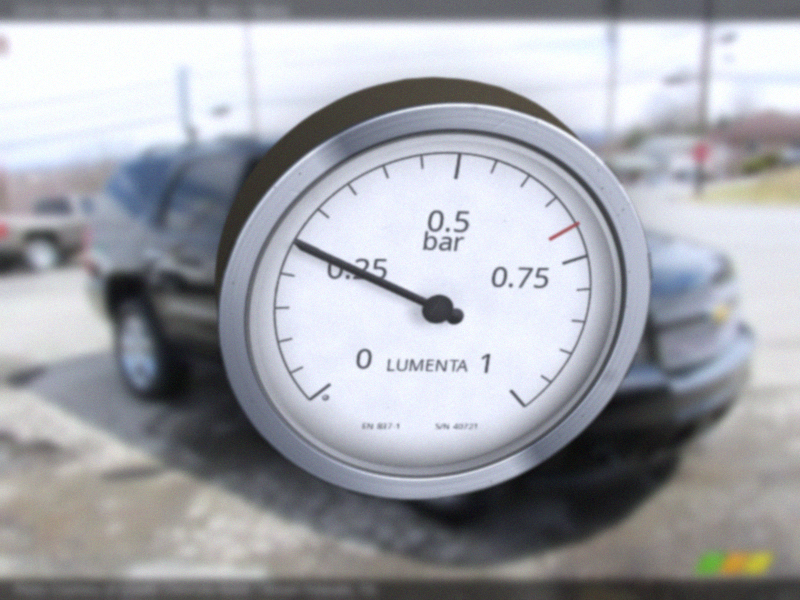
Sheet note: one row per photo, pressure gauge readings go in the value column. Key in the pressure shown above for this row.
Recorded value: 0.25 bar
